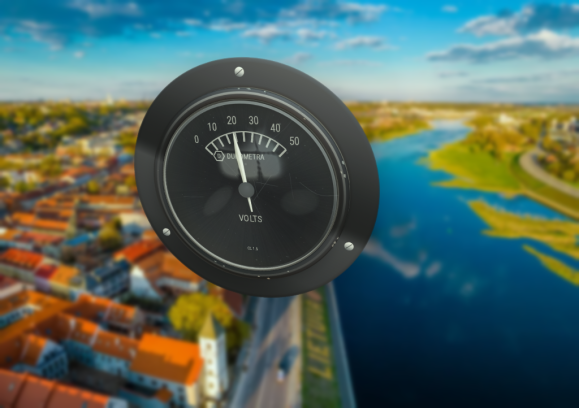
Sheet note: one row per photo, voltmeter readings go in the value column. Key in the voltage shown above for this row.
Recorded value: 20 V
